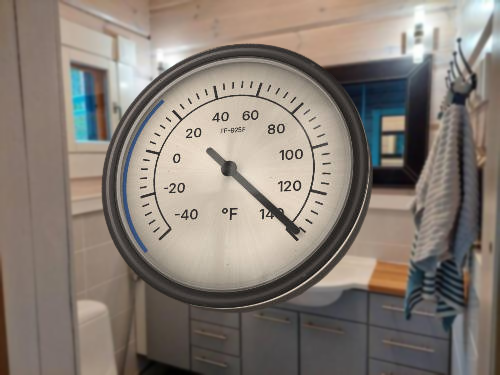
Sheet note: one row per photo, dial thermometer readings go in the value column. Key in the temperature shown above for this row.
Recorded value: 138 °F
